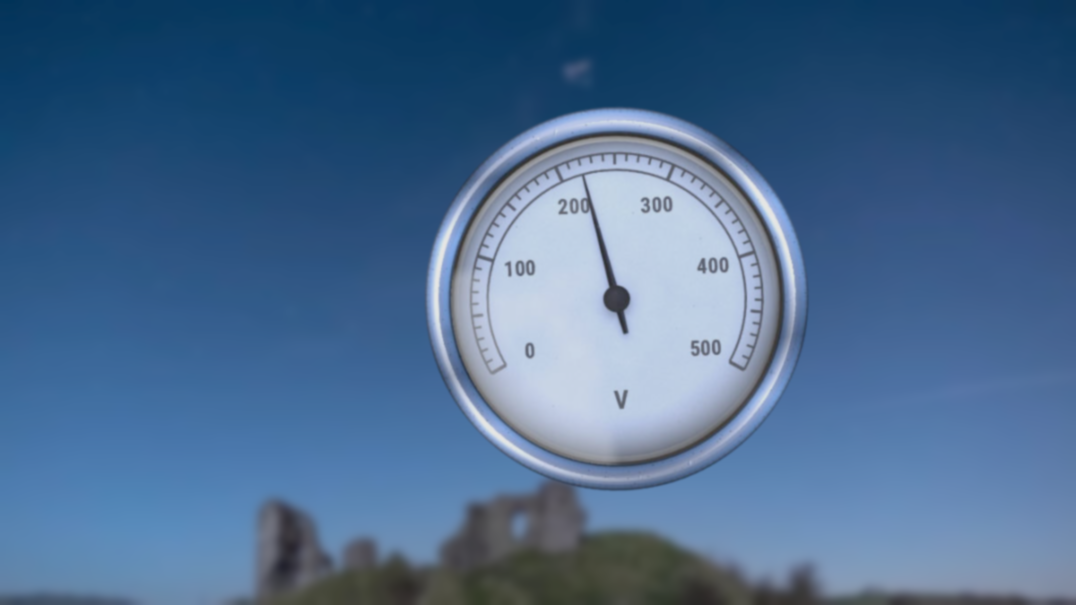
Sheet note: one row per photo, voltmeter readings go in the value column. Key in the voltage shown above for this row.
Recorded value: 220 V
